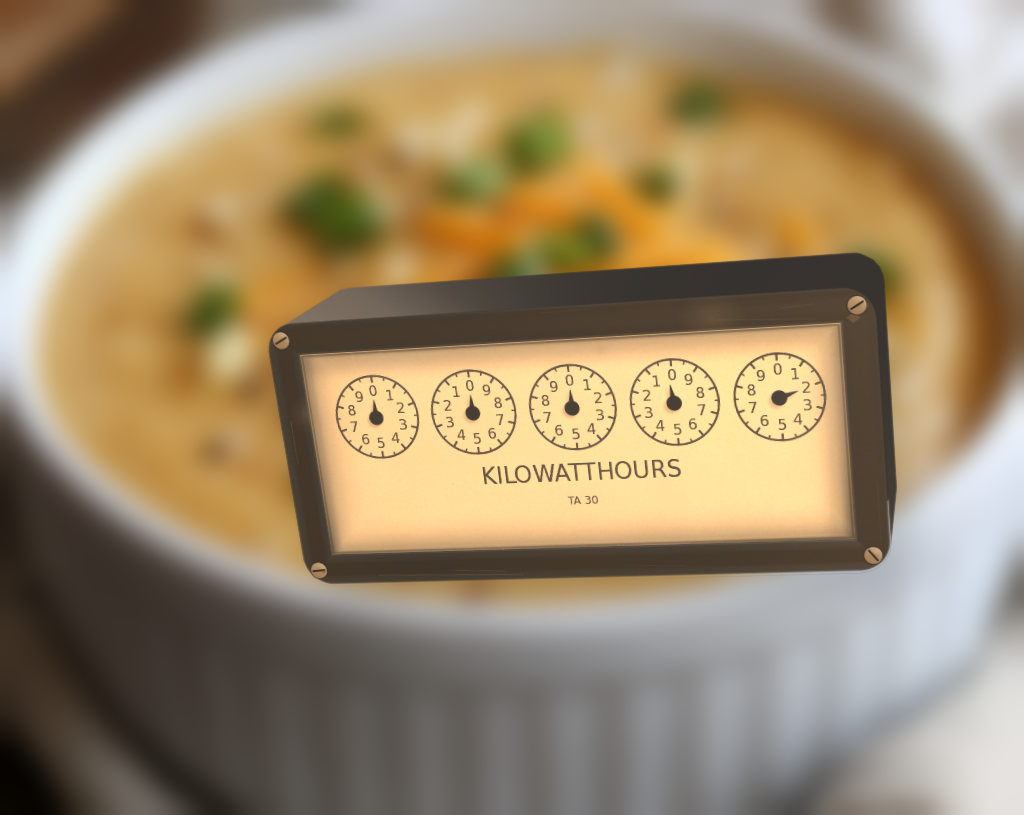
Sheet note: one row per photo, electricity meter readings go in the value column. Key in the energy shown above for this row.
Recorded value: 2 kWh
